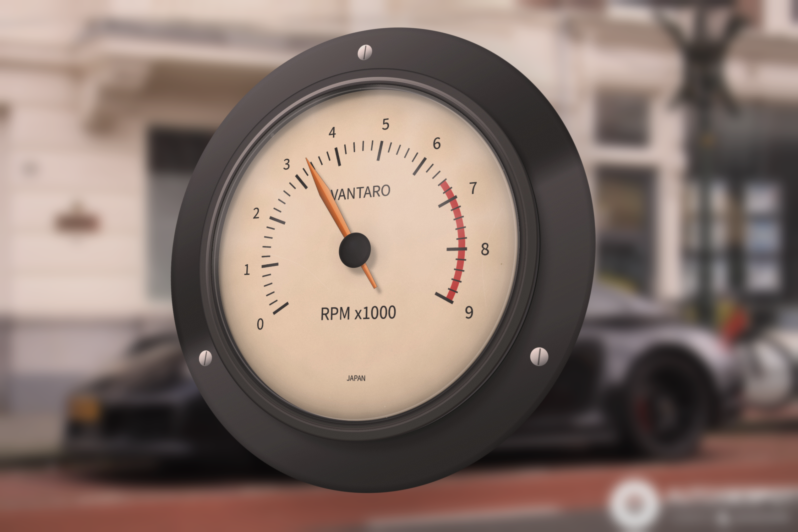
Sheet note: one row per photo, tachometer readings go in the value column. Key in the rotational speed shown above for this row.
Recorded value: 3400 rpm
